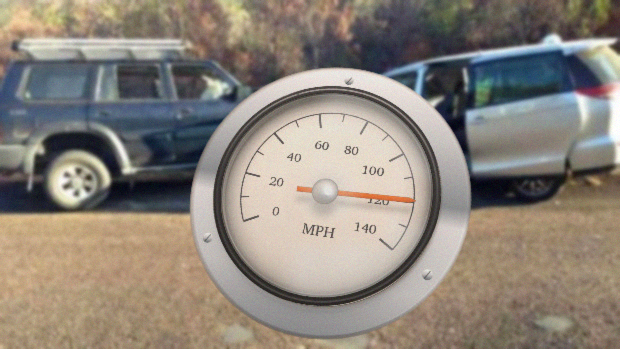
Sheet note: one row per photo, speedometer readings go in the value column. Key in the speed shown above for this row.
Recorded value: 120 mph
